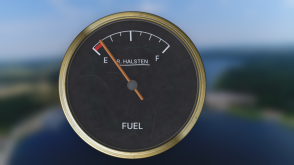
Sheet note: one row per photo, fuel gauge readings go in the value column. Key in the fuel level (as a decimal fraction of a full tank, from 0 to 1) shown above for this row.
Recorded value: 0.125
